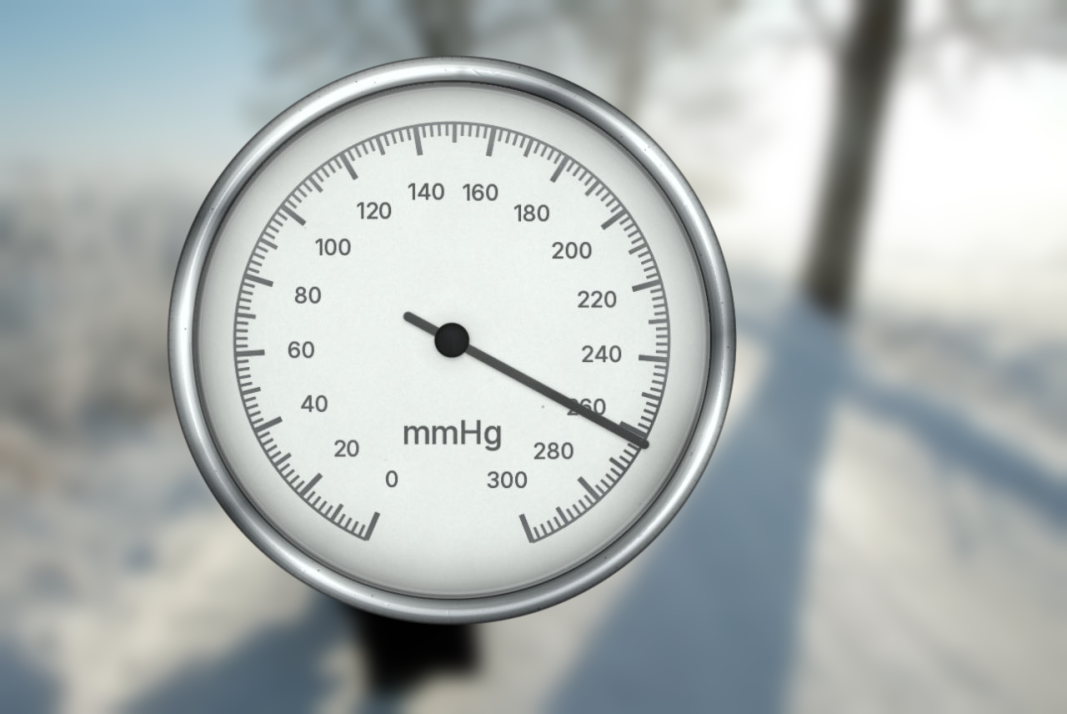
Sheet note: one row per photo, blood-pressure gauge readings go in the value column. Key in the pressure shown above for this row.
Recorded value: 262 mmHg
